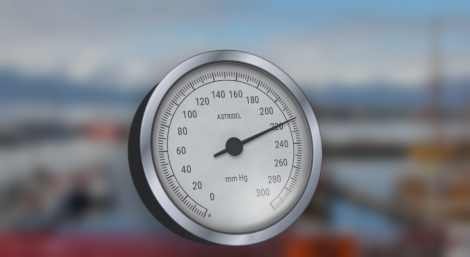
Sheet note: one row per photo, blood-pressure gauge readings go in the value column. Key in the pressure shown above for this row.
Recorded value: 220 mmHg
